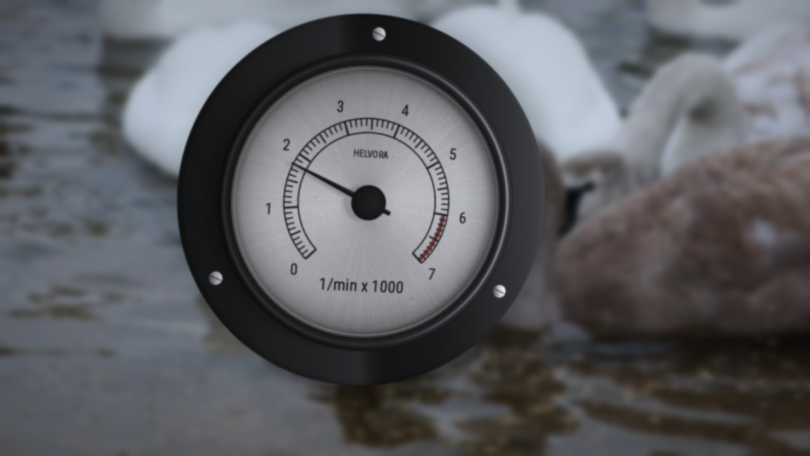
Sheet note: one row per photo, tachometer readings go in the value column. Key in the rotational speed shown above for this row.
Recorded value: 1800 rpm
